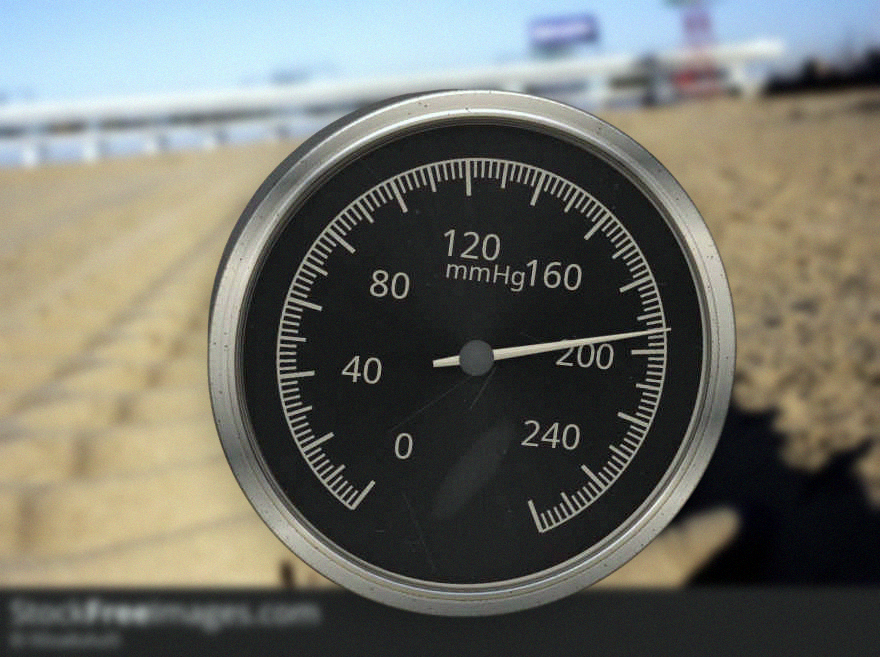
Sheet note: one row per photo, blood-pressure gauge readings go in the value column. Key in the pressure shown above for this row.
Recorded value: 194 mmHg
